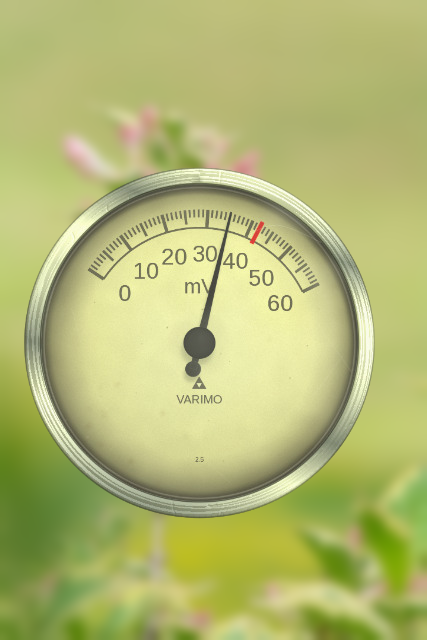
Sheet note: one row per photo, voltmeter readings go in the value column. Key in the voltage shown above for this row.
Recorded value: 35 mV
